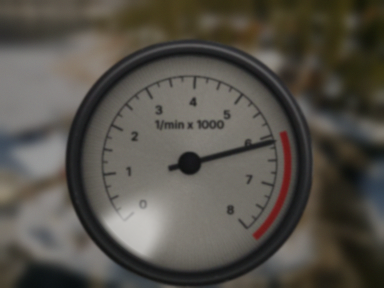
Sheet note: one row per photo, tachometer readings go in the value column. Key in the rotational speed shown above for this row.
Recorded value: 6125 rpm
